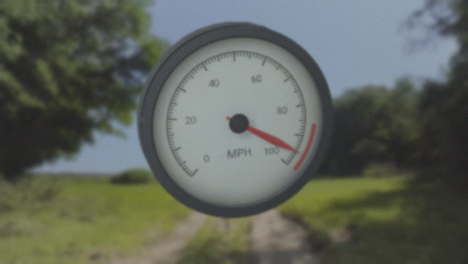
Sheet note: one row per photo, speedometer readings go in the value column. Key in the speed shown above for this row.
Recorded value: 95 mph
